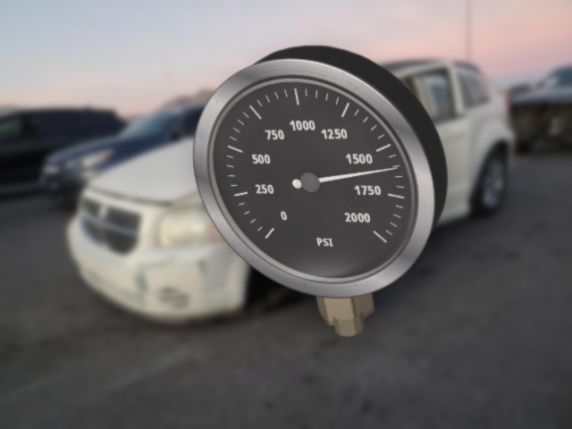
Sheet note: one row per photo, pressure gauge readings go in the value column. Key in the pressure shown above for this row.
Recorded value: 1600 psi
